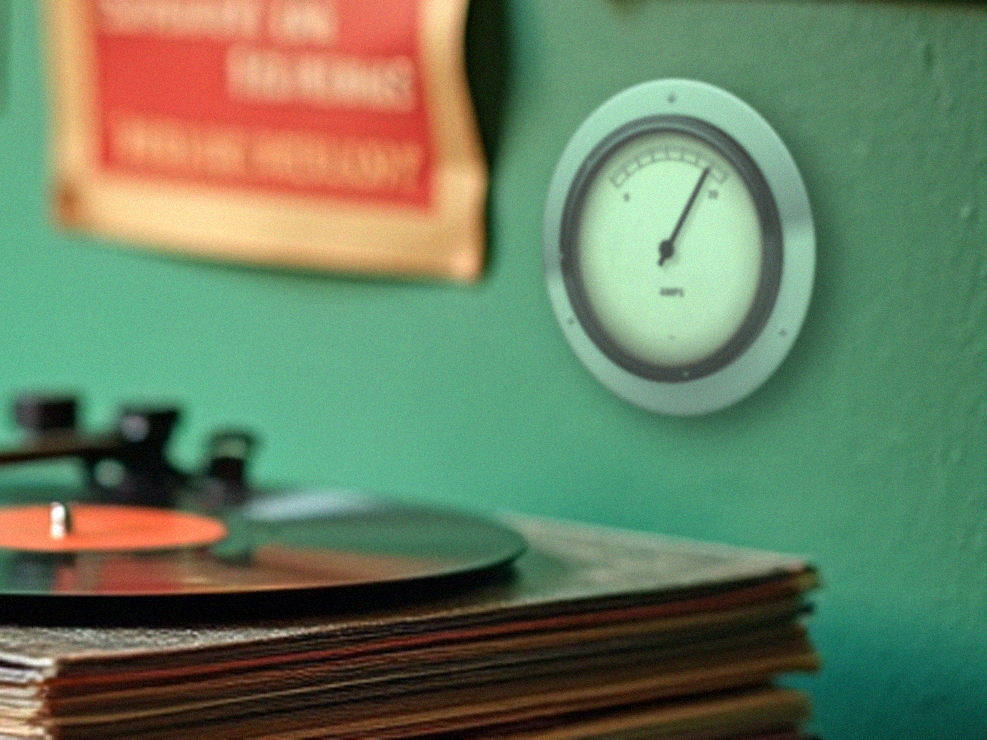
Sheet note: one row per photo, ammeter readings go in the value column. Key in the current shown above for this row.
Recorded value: 17.5 A
